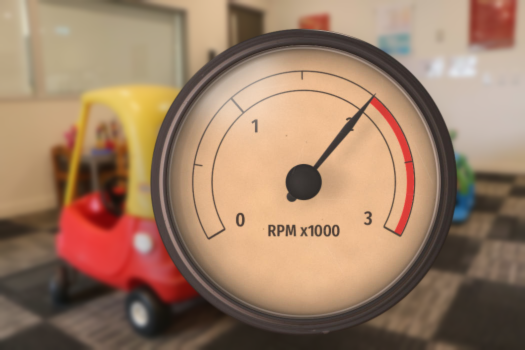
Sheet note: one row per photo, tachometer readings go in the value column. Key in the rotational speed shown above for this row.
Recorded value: 2000 rpm
